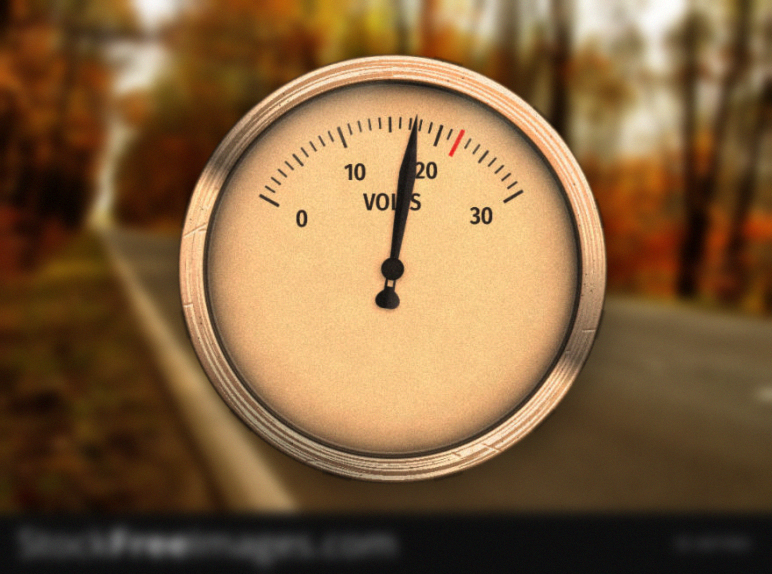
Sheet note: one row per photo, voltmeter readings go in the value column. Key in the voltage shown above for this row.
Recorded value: 17.5 V
